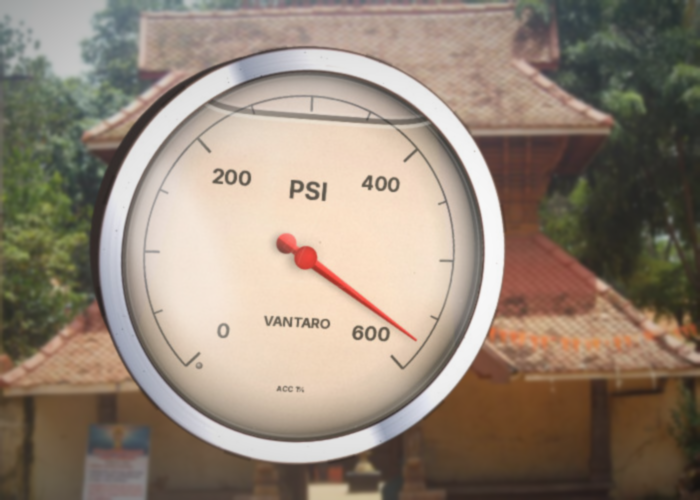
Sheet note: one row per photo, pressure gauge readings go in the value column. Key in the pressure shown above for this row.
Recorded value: 575 psi
